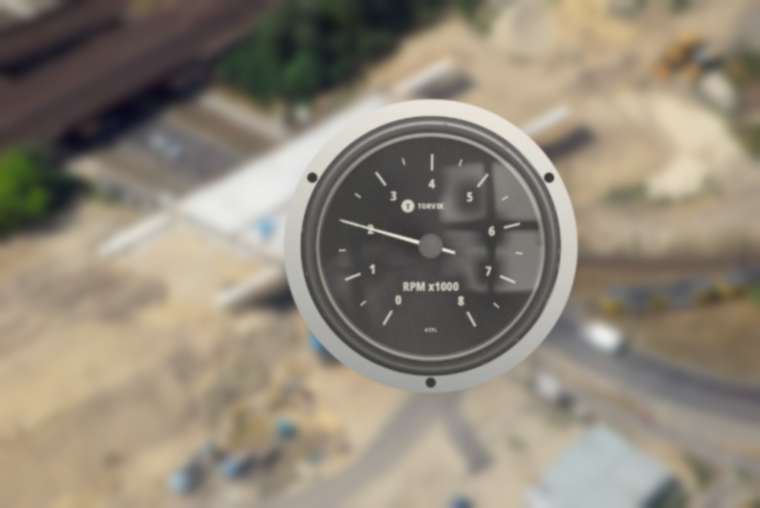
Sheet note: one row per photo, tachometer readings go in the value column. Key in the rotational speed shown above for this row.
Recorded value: 2000 rpm
